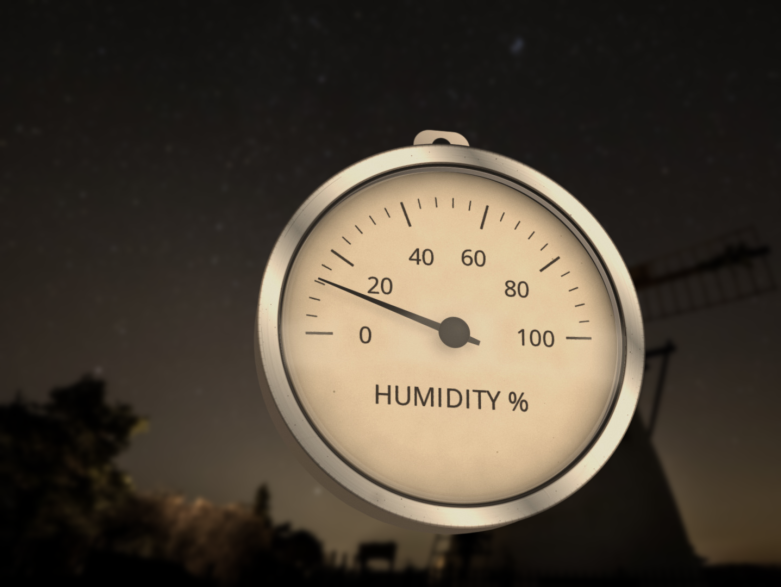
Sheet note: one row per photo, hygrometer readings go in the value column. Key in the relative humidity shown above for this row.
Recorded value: 12 %
